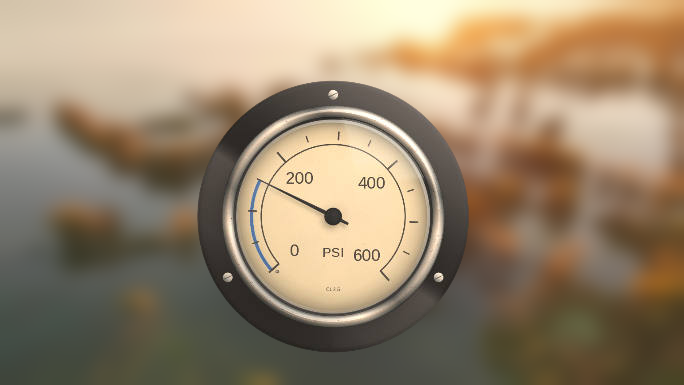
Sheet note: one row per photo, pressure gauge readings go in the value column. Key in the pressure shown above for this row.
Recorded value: 150 psi
